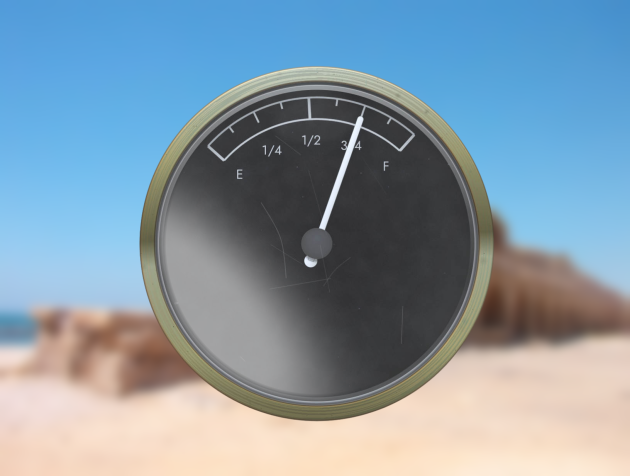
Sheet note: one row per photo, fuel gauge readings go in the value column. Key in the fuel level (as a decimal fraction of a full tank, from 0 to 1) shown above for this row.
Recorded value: 0.75
